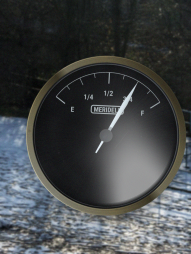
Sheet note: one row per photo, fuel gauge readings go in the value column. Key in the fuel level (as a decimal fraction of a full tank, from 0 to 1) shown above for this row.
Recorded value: 0.75
